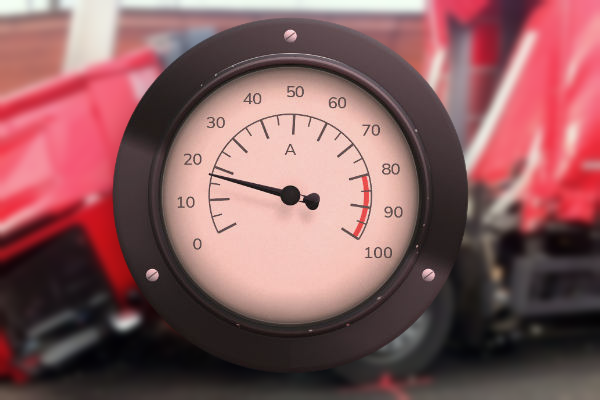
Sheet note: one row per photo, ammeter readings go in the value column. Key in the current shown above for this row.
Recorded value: 17.5 A
